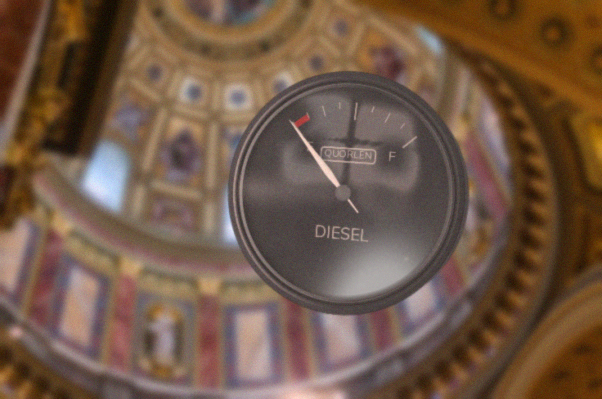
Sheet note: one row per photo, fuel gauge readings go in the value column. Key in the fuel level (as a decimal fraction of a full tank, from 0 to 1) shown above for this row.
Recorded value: 0
